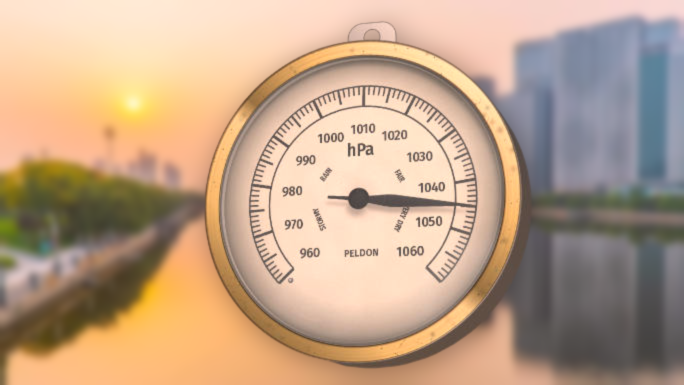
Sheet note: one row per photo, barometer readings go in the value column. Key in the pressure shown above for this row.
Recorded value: 1045 hPa
